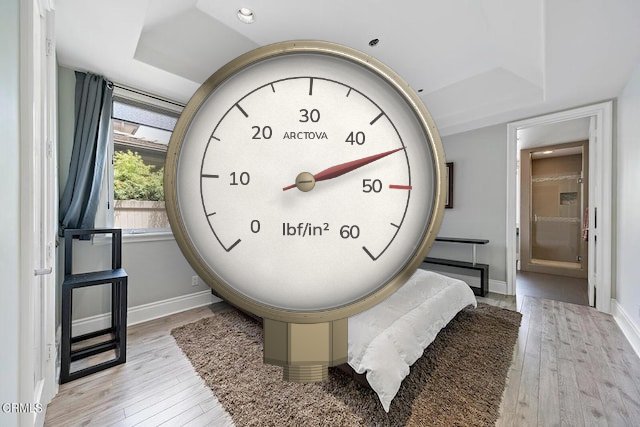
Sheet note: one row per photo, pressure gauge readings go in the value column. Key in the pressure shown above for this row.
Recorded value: 45 psi
